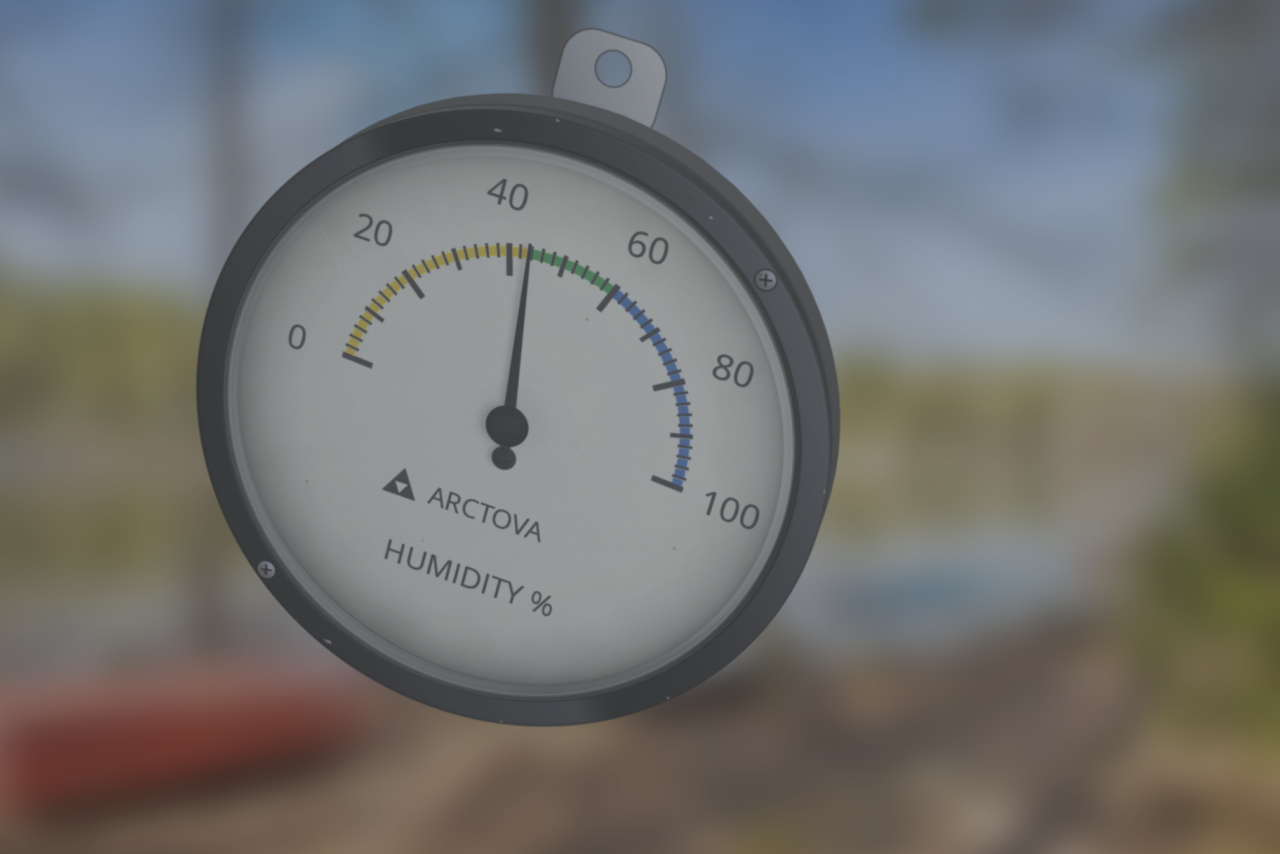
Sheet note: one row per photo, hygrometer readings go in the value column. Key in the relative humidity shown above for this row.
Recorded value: 44 %
